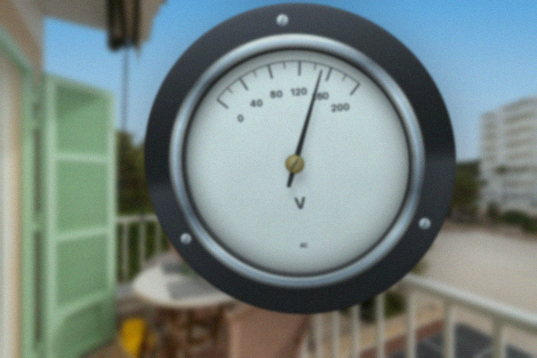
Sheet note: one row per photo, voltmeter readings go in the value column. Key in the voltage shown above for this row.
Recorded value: 150 V
